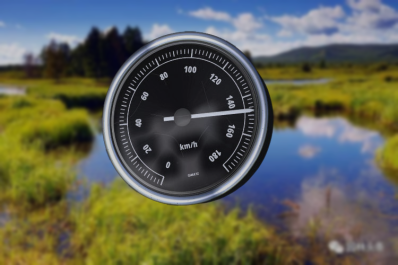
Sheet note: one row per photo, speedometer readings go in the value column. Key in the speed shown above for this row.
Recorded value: 148 km/h
